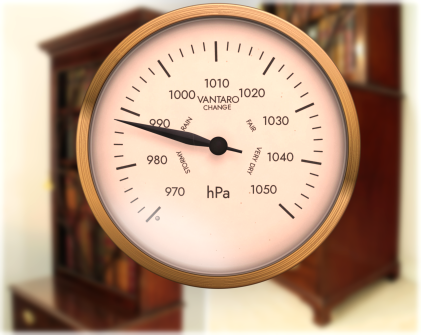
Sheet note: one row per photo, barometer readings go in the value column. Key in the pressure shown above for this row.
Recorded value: 988 hPa
